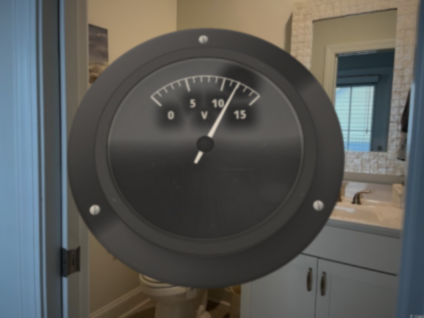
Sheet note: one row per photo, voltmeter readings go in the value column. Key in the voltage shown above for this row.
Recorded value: 12 V
